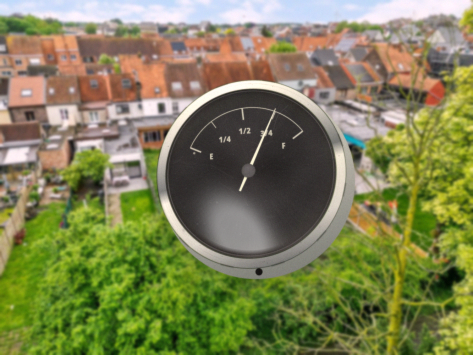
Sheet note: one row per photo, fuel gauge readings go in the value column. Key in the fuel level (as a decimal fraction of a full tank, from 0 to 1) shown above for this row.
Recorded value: 0.75
